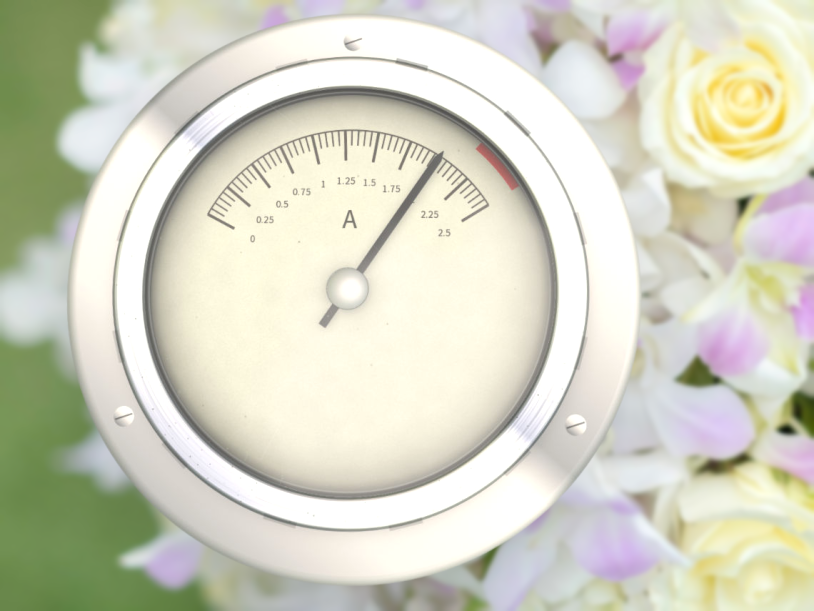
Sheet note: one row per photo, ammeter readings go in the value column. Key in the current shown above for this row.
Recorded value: 2 A
